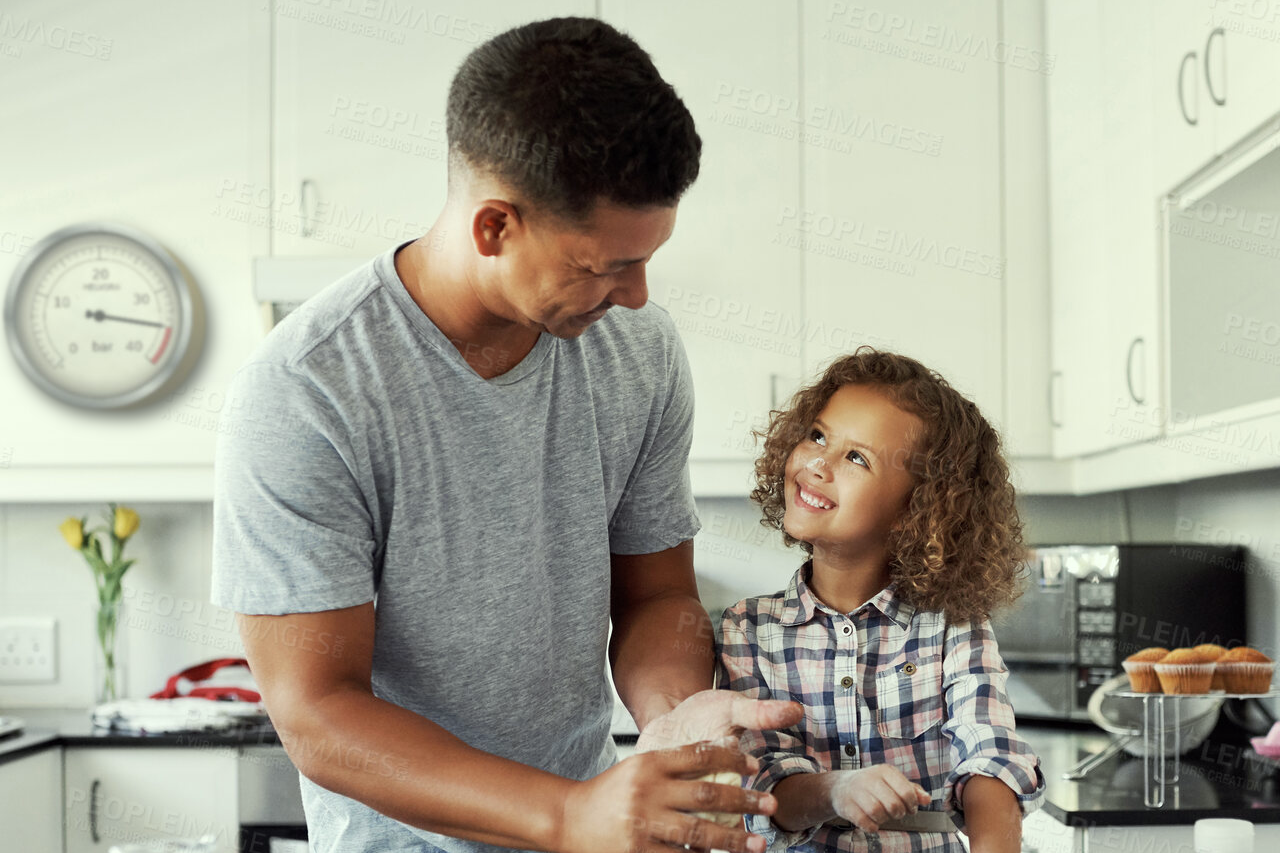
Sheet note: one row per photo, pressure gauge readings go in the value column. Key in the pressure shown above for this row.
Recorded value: 35 bar
